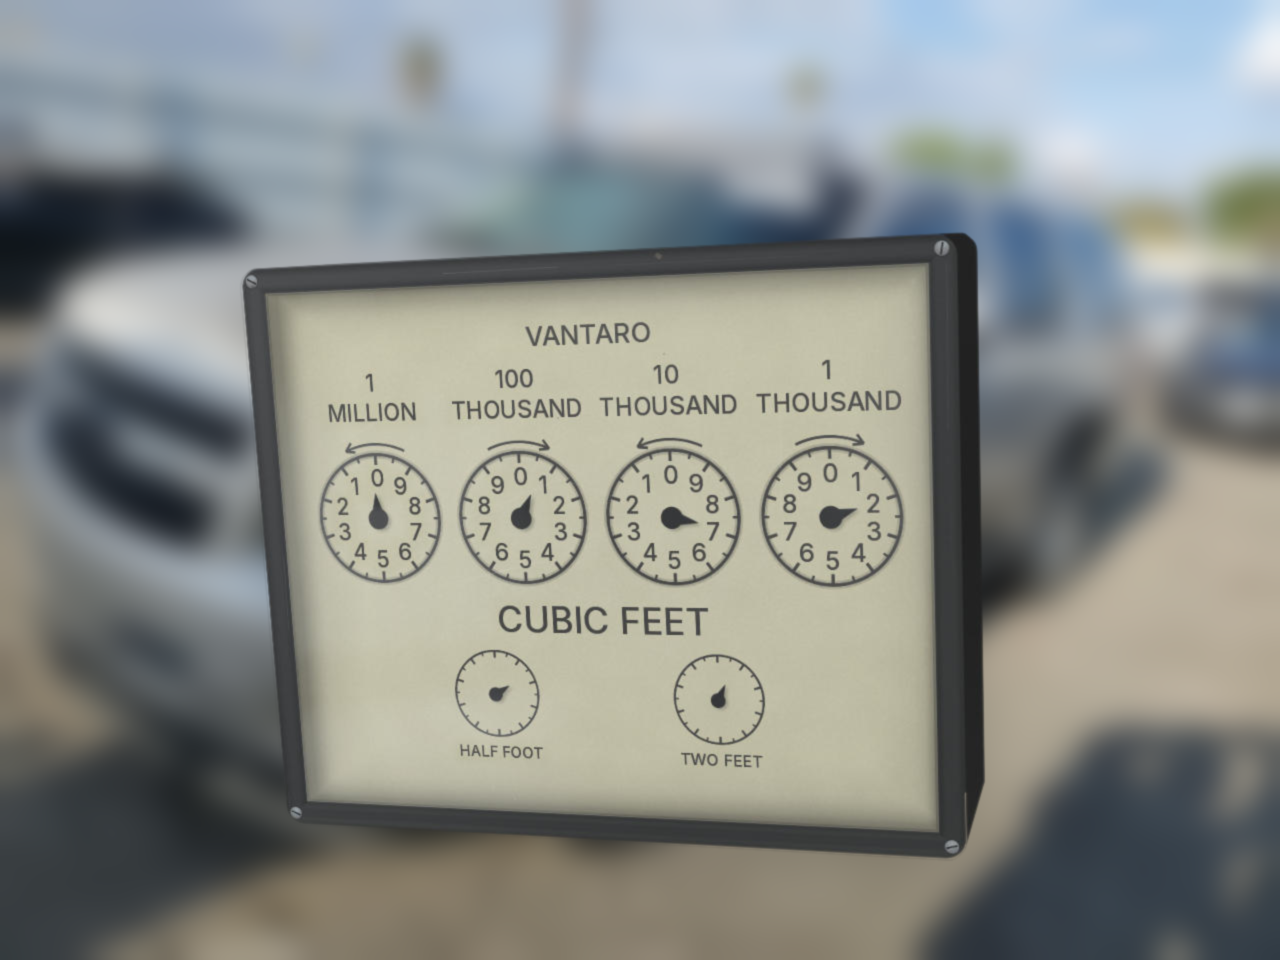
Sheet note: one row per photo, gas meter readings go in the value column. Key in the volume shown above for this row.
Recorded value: 7200 ft³
